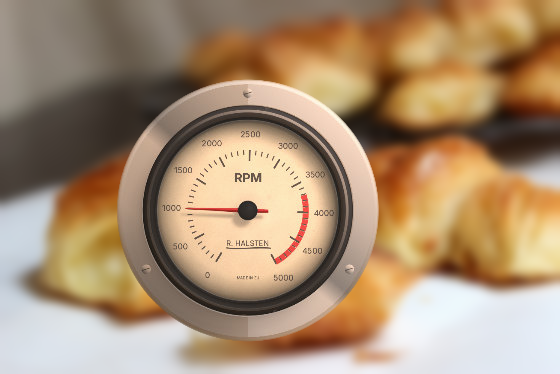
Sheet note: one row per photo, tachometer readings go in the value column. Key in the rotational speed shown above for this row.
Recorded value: 1000 rpm
